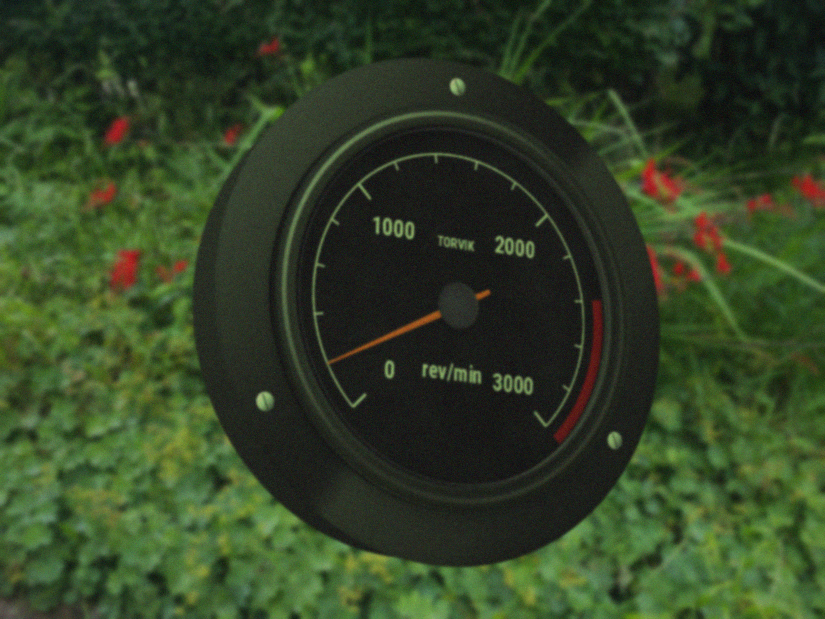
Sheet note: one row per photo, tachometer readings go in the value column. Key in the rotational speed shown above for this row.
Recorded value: 200 rpm
